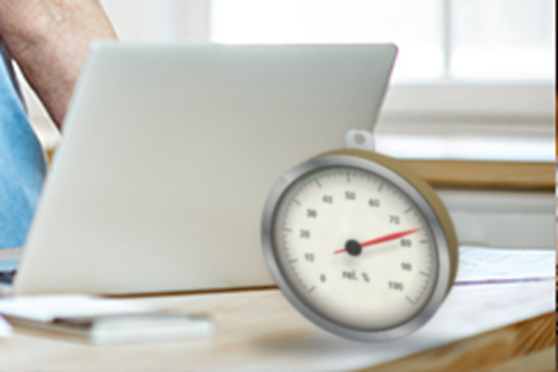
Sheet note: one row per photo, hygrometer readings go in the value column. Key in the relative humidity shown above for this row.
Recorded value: 76 %
